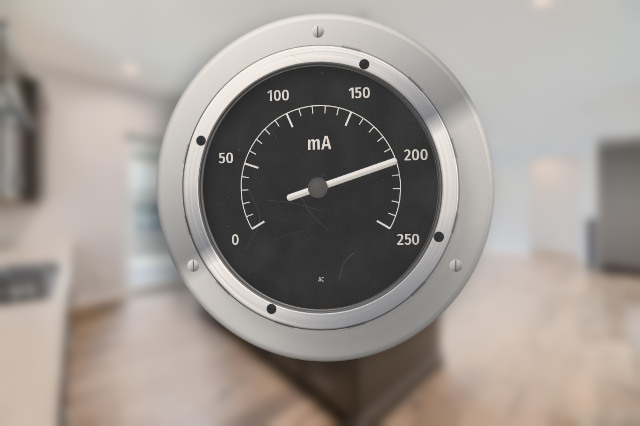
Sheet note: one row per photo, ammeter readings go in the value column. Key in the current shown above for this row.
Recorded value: 200 mA
